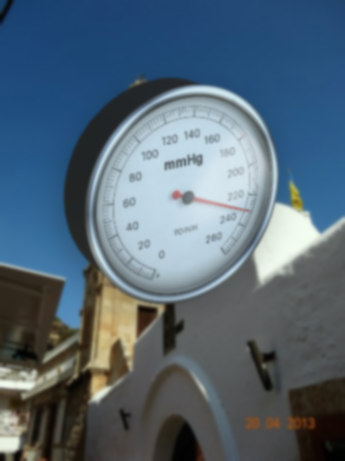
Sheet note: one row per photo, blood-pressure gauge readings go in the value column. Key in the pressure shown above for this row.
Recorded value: 230 mmHg
